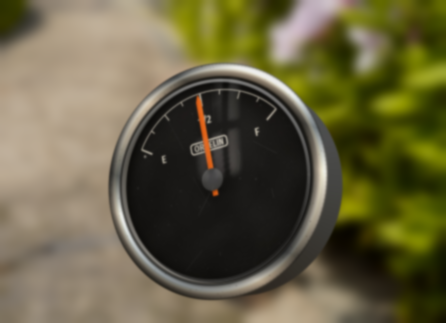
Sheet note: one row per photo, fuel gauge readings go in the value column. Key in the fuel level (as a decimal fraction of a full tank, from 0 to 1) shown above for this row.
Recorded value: 0.5
